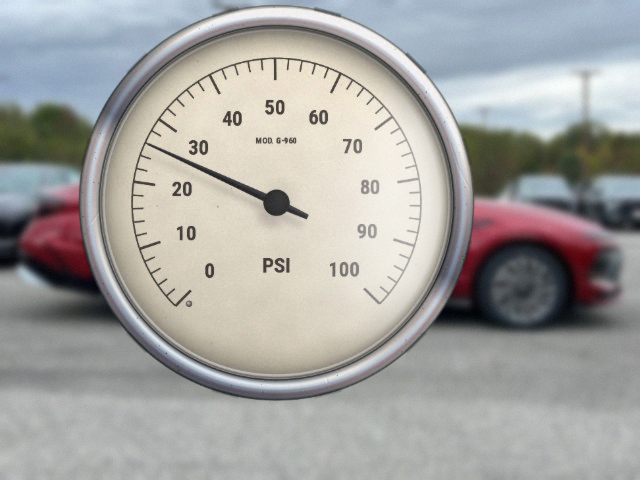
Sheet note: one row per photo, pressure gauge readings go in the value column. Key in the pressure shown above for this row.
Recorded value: 26 psi
